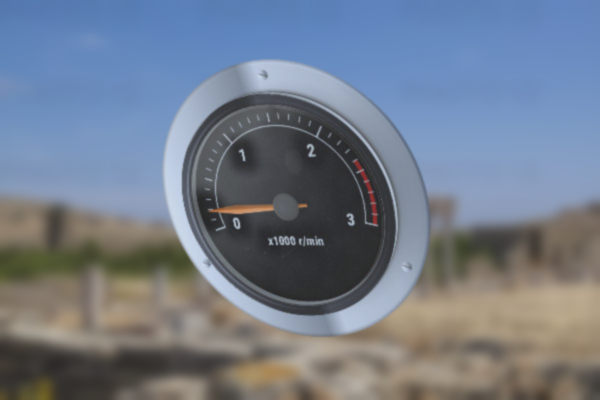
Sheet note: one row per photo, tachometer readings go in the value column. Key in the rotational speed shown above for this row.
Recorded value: 200 rpm
